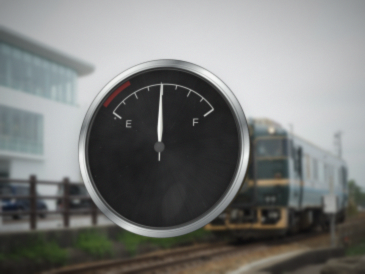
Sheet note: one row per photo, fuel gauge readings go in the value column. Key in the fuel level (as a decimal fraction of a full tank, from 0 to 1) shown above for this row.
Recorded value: 0.5
